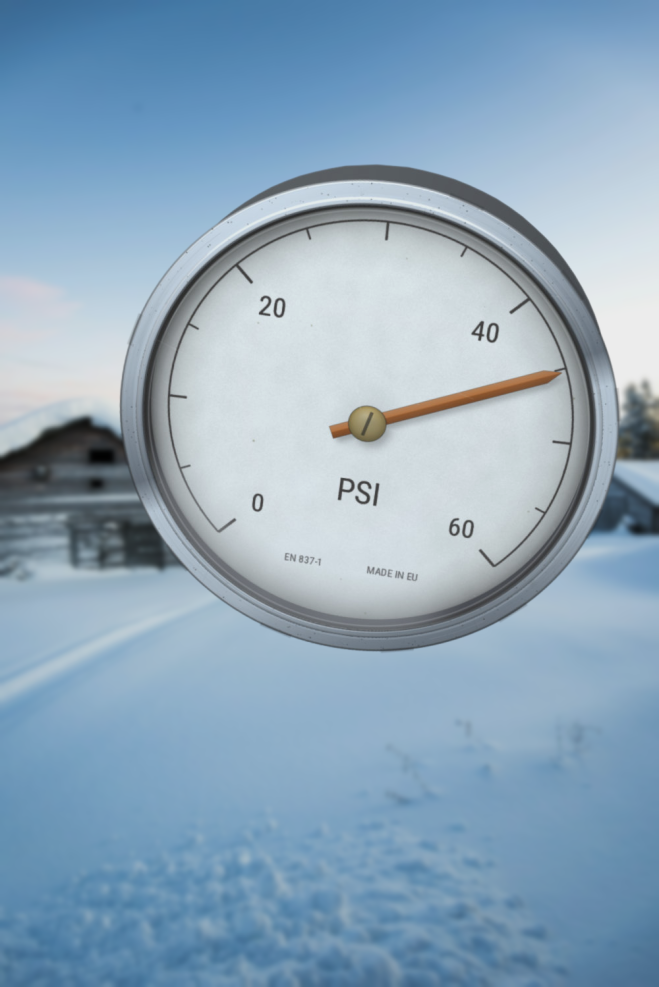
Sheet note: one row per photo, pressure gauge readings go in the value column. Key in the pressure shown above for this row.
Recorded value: 45 psi
